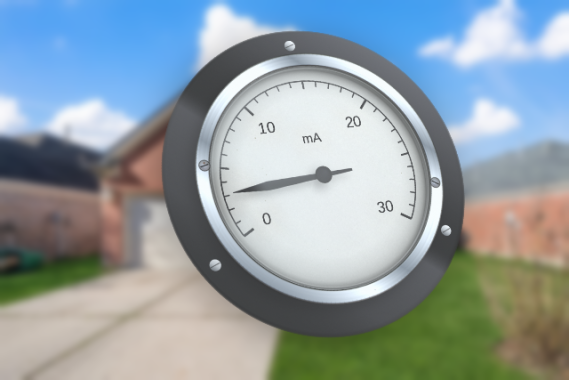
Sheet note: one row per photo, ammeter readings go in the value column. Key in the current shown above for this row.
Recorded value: 3 mA
